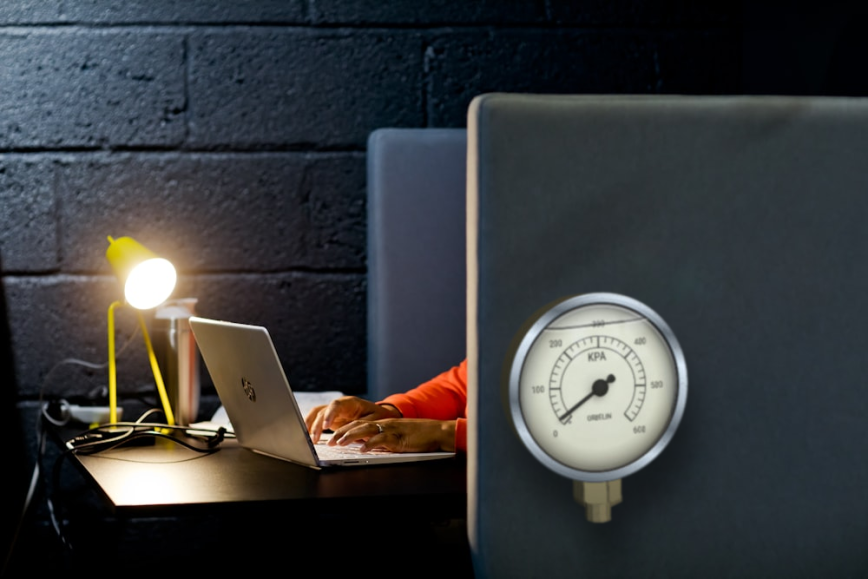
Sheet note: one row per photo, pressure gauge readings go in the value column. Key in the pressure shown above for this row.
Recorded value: 20 kPa
